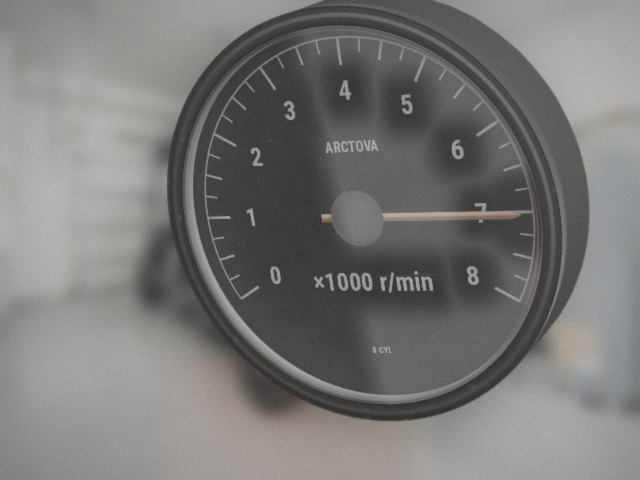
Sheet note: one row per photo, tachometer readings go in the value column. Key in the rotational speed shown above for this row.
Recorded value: 7000 rpm
